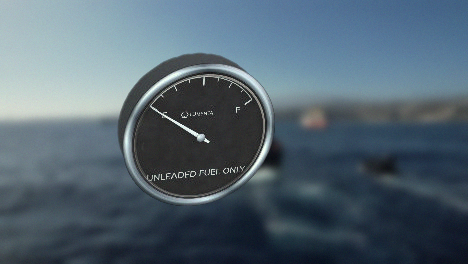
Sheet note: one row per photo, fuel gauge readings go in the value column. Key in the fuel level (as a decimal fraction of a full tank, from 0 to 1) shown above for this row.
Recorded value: 0
